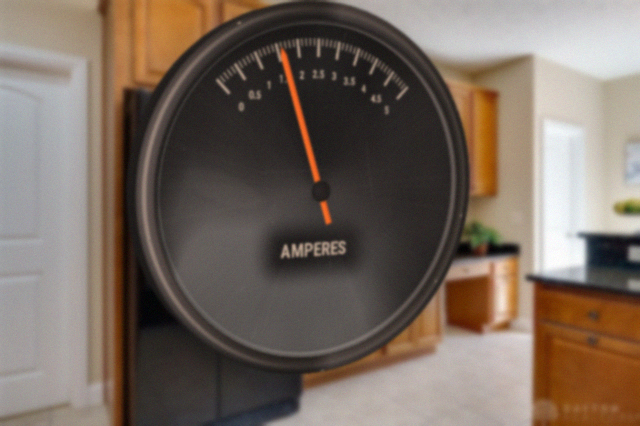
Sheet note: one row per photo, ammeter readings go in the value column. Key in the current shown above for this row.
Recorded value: 1.5 A
